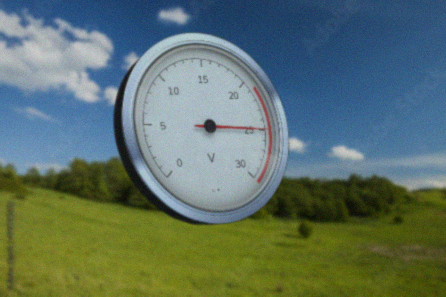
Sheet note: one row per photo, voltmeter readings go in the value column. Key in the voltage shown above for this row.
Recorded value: 25 V
